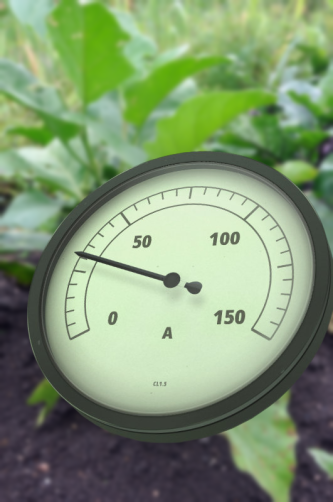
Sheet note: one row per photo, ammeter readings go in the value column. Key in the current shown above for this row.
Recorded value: 30 A
